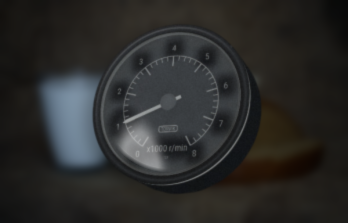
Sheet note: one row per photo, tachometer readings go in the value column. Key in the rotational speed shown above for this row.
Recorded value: 1000 rpm
